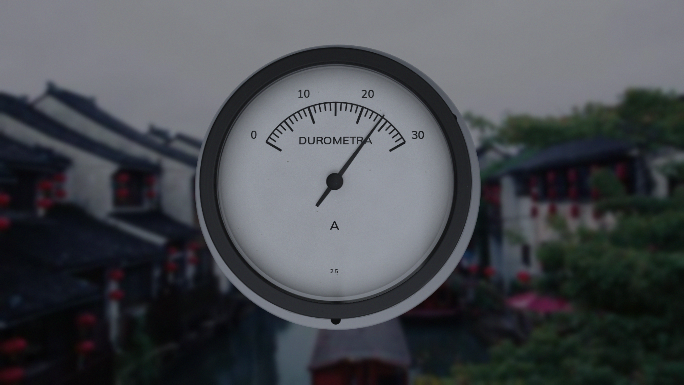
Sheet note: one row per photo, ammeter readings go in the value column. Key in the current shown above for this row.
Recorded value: 24 A
